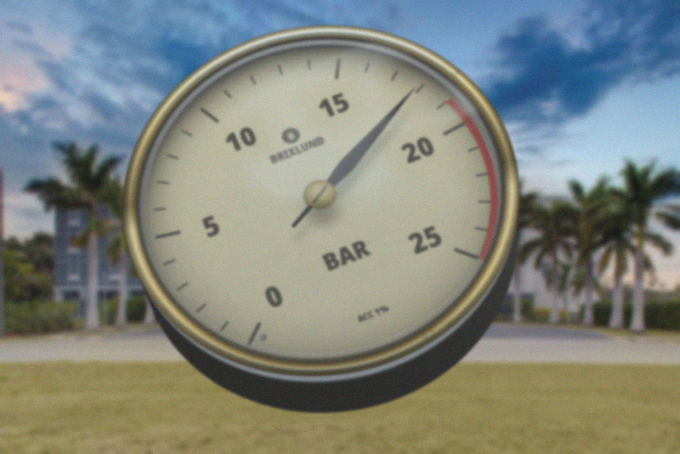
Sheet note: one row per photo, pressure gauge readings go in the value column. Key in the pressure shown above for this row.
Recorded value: 18 bar
